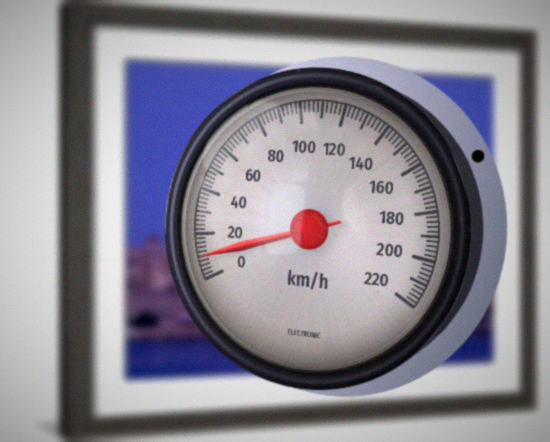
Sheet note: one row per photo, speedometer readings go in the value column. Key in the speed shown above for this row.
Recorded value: 10 km/h
